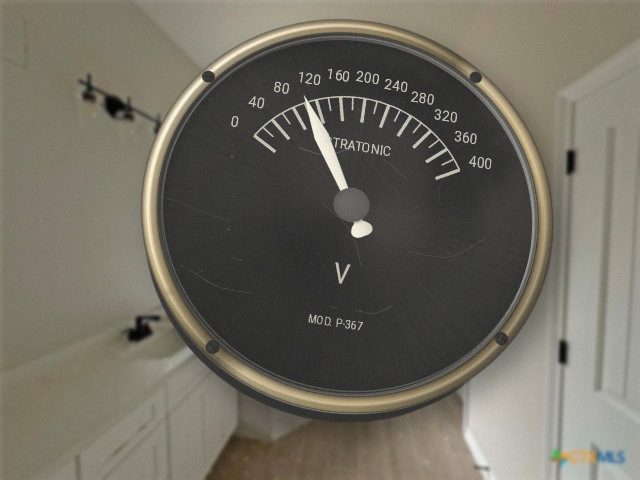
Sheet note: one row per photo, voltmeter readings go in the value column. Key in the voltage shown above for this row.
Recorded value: 100 V
